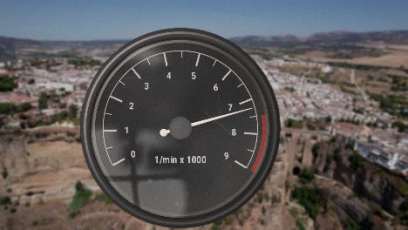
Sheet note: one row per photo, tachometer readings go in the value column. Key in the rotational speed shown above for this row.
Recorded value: 7250 rpm
